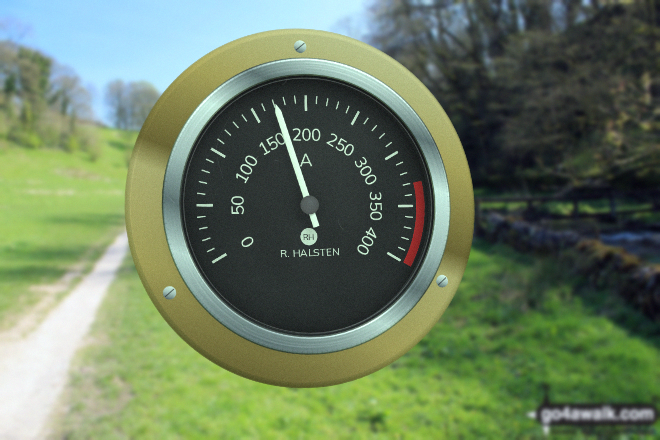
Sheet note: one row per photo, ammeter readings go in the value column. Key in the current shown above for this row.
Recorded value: 170 A
